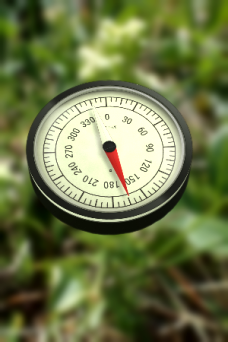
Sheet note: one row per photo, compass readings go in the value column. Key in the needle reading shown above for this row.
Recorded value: 165 °
